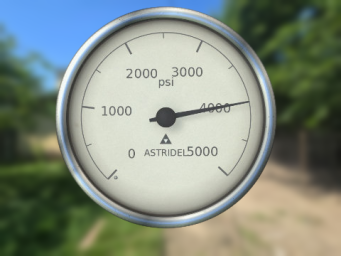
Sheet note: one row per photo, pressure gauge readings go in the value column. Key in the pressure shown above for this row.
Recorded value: 4000 psi
